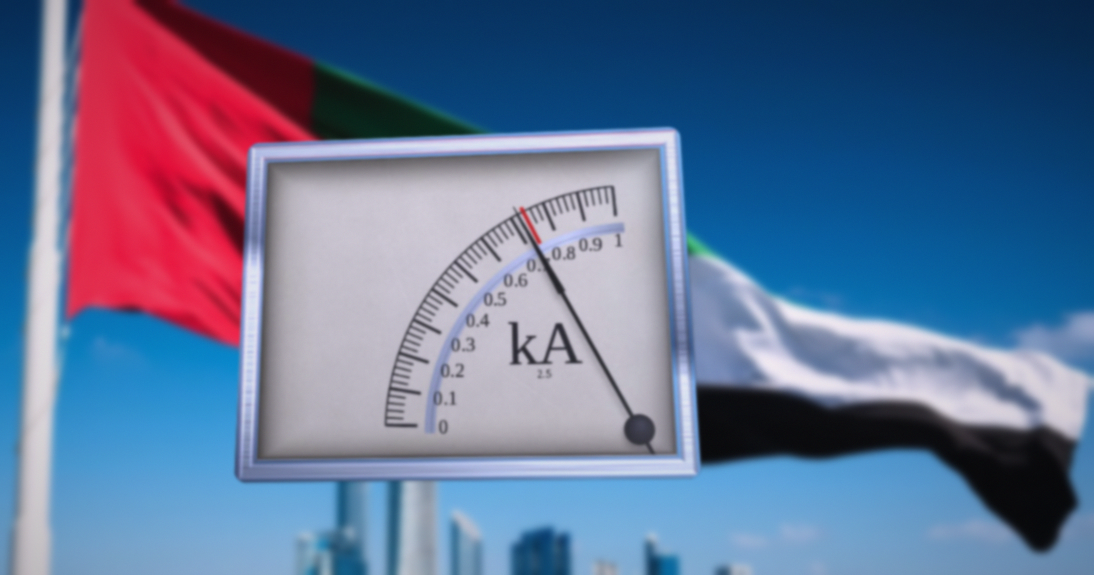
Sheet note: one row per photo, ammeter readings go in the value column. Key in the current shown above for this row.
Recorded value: 0.72 kA
